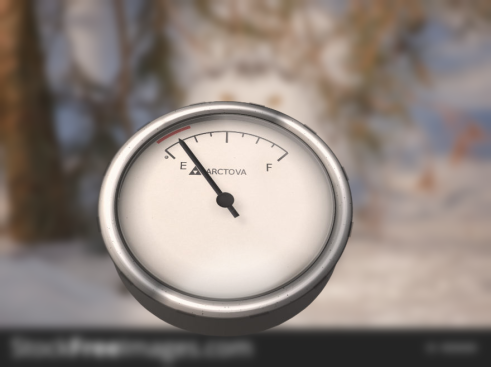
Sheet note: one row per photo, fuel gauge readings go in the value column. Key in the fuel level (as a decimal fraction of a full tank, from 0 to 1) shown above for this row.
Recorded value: 0.125
